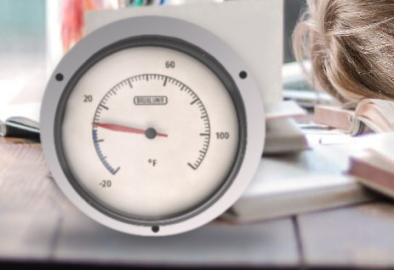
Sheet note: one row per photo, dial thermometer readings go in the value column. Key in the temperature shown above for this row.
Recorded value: 10 °F
